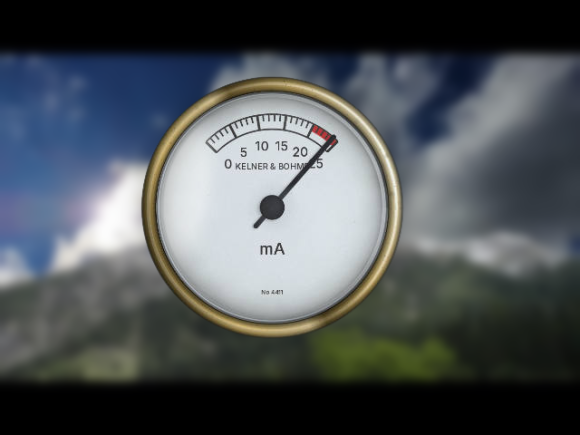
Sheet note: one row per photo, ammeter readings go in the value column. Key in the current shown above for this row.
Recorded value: 24 mA
